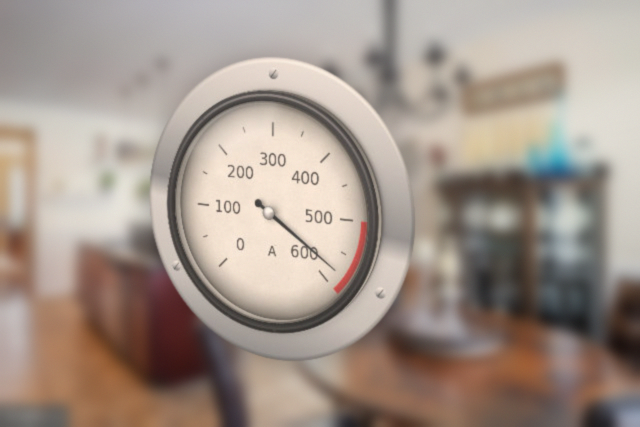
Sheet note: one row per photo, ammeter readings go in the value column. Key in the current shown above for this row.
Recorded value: 575 A
